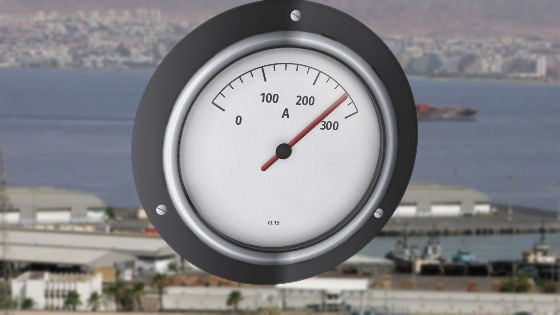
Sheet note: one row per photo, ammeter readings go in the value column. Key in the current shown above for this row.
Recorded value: 260 A
